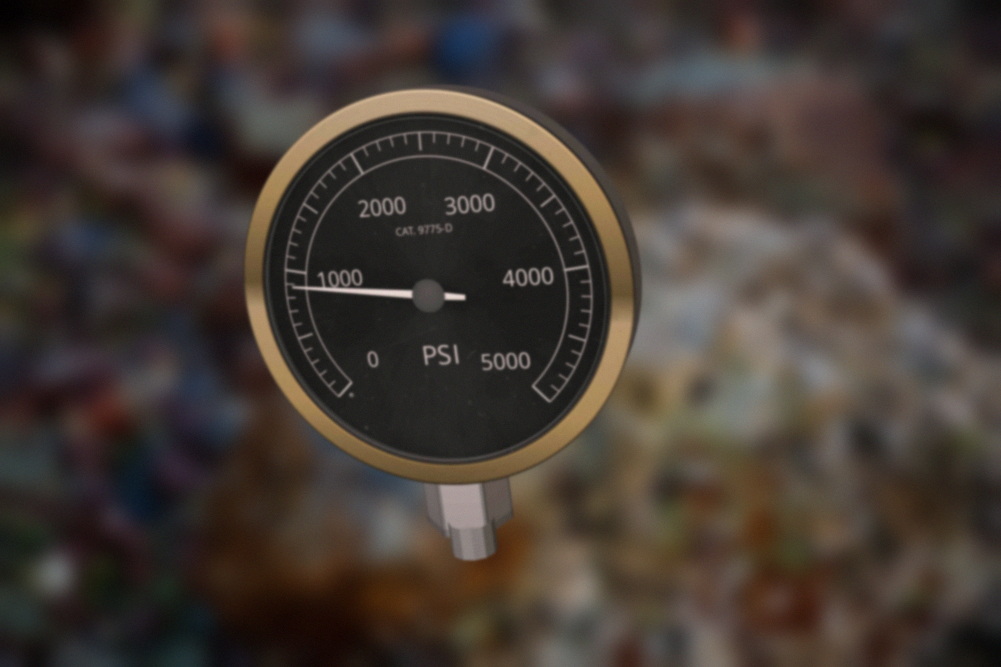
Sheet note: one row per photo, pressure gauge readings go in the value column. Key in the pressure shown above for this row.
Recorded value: 900 psi
